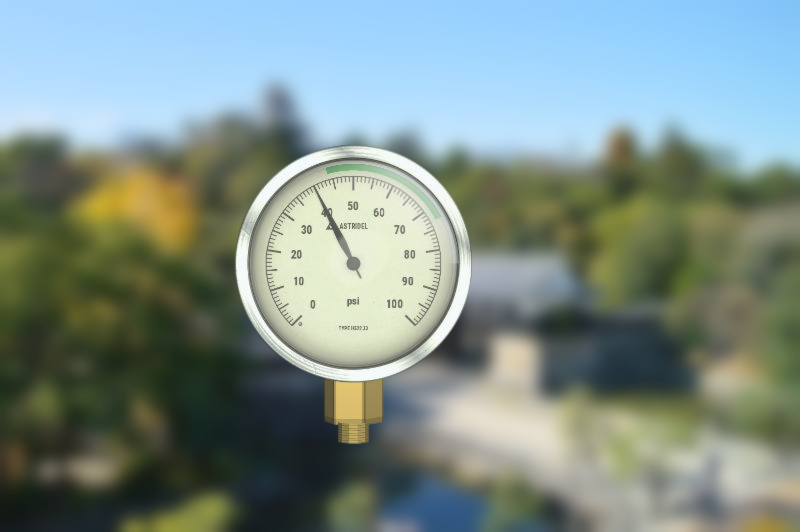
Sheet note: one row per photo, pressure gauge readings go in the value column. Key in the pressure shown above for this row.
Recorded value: 40 psi
